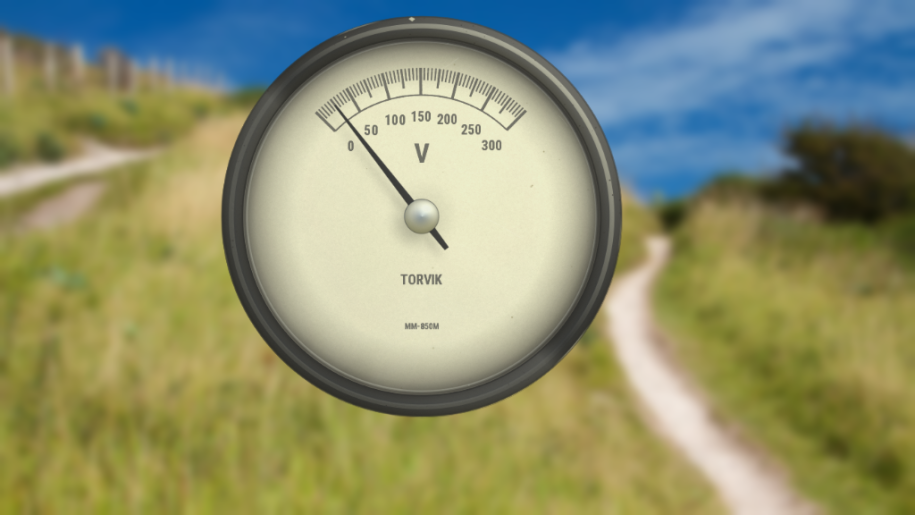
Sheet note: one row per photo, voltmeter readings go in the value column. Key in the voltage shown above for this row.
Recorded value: 25 V
